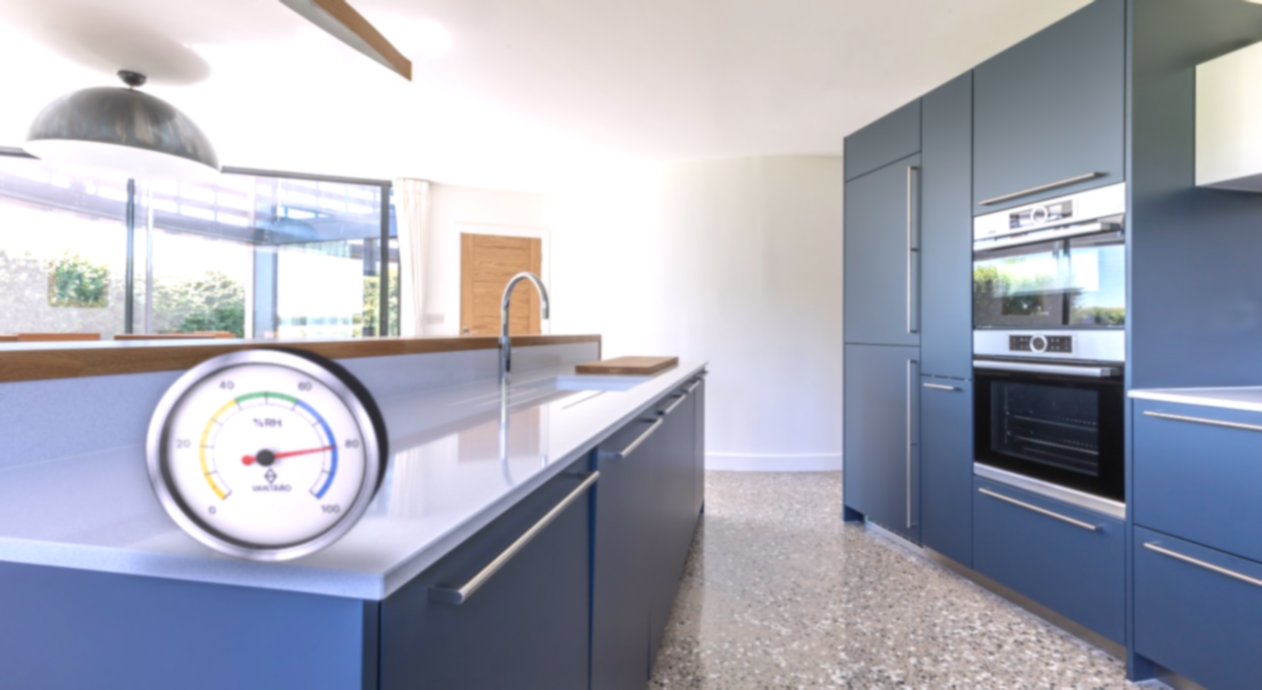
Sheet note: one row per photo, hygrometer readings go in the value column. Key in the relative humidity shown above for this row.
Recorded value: 80 %
